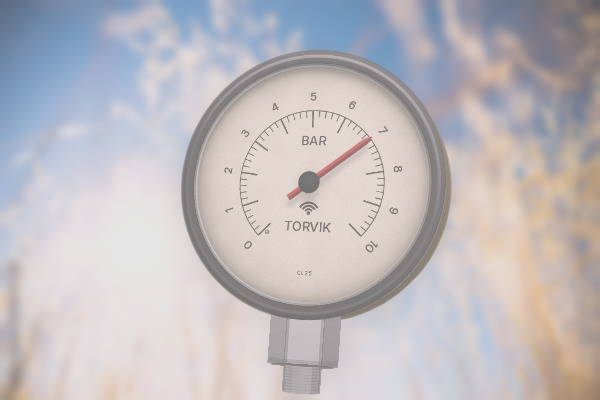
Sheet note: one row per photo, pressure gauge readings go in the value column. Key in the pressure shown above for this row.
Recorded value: 7 bar
